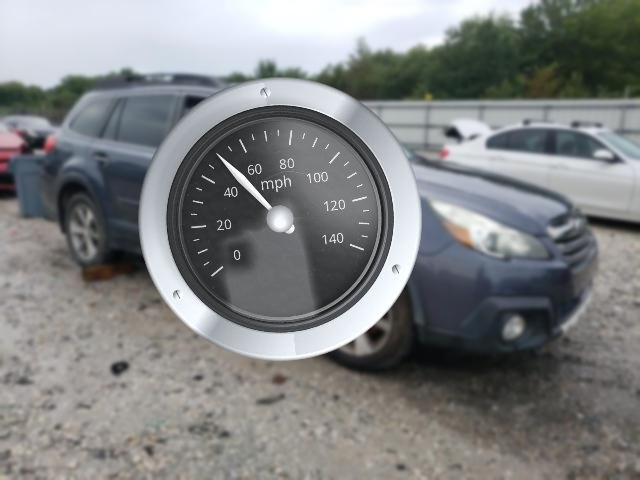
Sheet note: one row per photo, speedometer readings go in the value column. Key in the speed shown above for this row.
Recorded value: 50 mph
